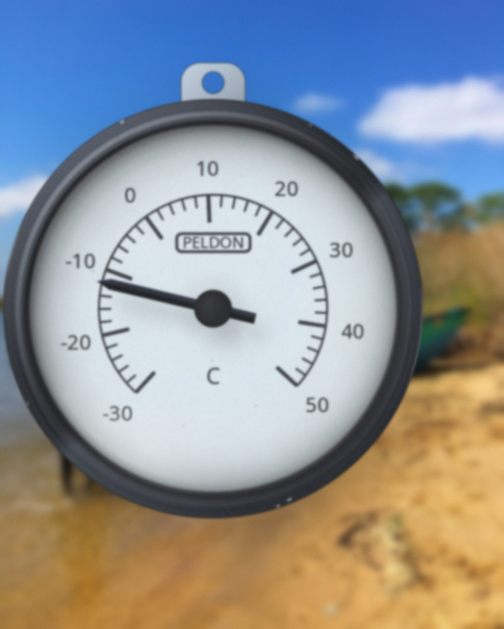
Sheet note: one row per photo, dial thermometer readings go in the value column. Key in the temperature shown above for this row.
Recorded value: -12 °C
